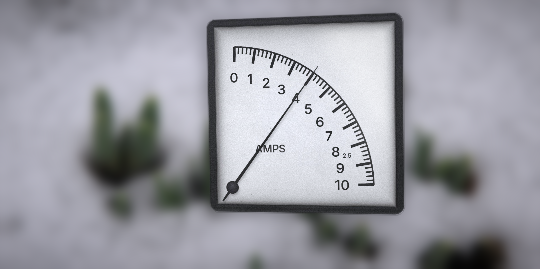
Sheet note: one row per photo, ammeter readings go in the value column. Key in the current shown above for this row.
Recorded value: 4 A
